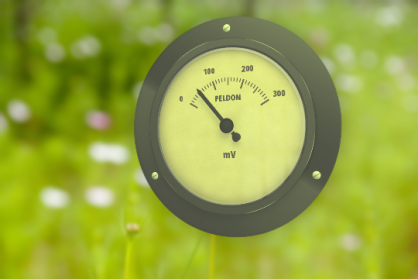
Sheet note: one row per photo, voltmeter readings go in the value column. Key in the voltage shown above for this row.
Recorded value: 50 mV
